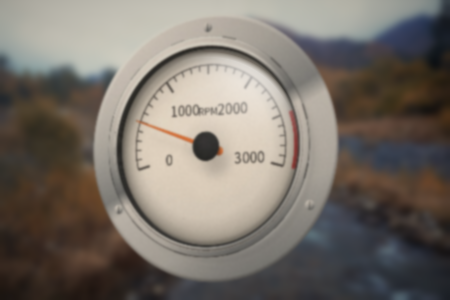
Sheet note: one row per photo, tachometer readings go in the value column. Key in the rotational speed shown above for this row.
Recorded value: 500 rpm
